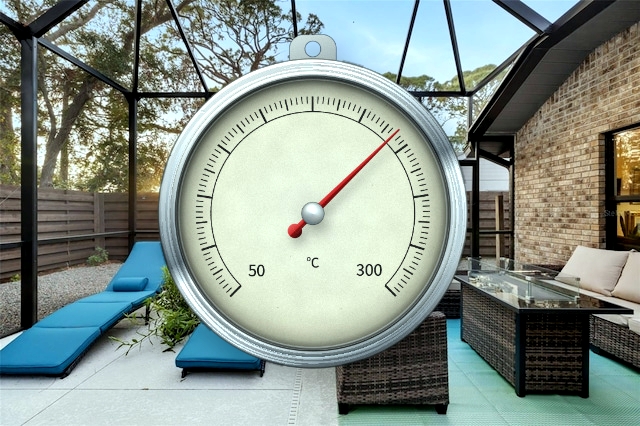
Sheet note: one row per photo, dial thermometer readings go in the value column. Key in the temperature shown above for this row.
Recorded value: 217.5 °C
